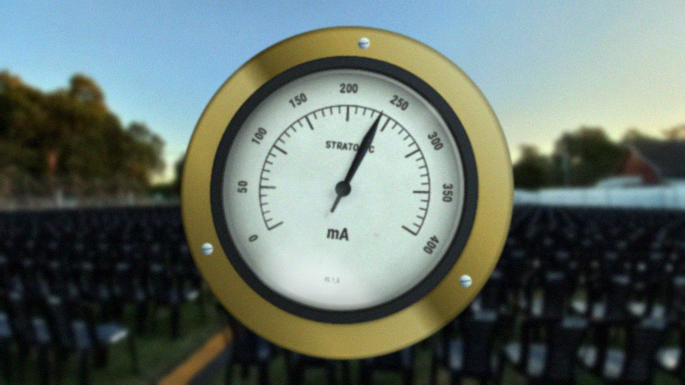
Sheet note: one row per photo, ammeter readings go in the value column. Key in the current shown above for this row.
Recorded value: 240 mA
